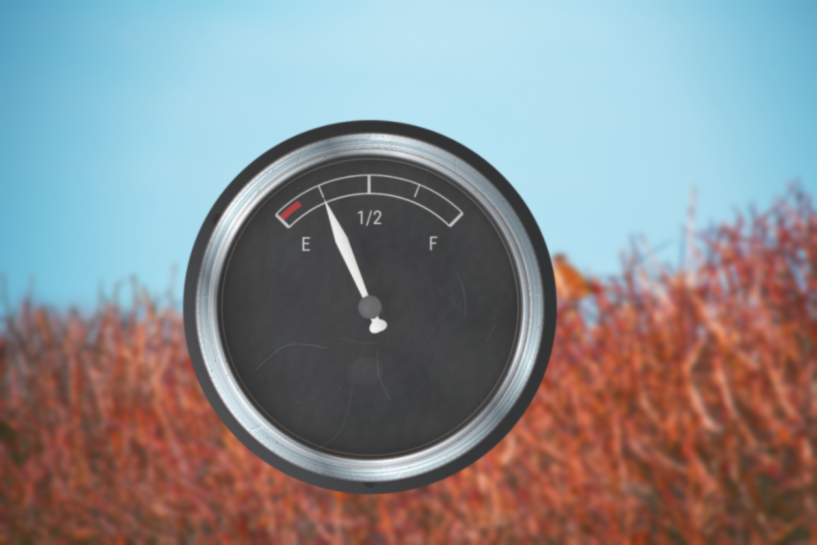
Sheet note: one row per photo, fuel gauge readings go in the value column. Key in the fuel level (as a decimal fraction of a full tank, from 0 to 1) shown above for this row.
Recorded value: 0.25
